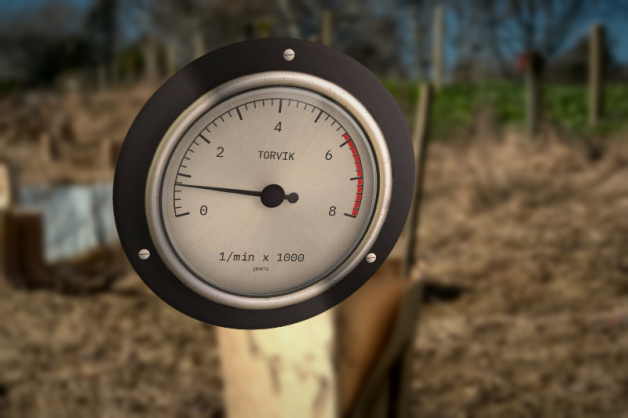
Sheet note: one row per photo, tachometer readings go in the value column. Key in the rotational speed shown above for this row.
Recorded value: 800 rpm
